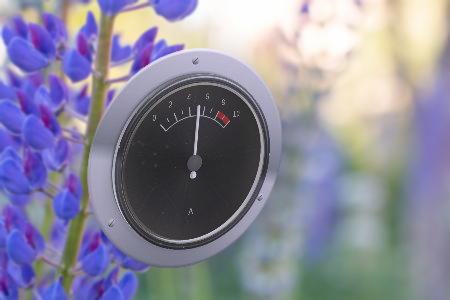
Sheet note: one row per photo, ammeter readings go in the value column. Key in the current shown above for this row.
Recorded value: 5 A
